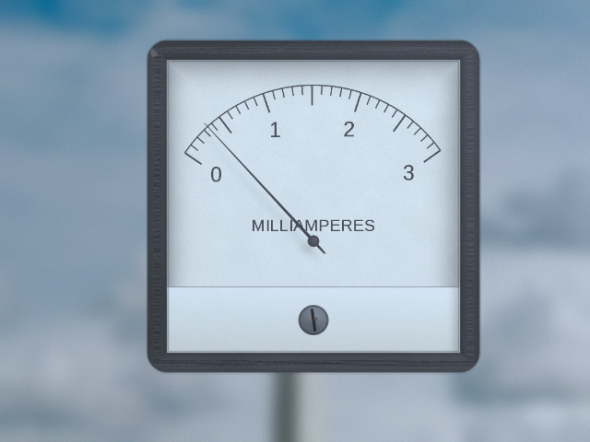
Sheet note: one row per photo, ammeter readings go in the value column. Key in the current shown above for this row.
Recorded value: 0.35 mA
